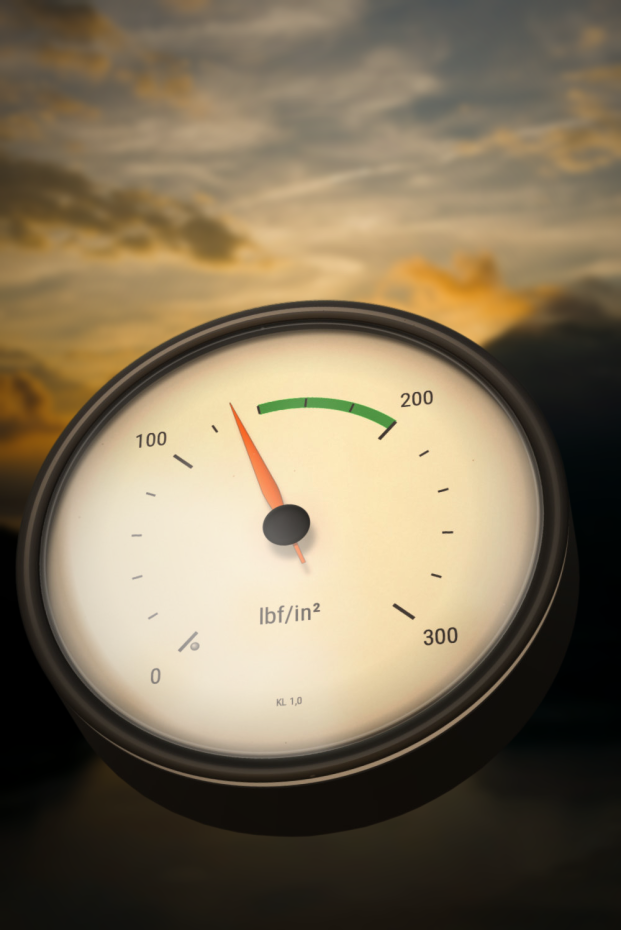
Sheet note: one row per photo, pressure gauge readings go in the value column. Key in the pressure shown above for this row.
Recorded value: 130 psi
